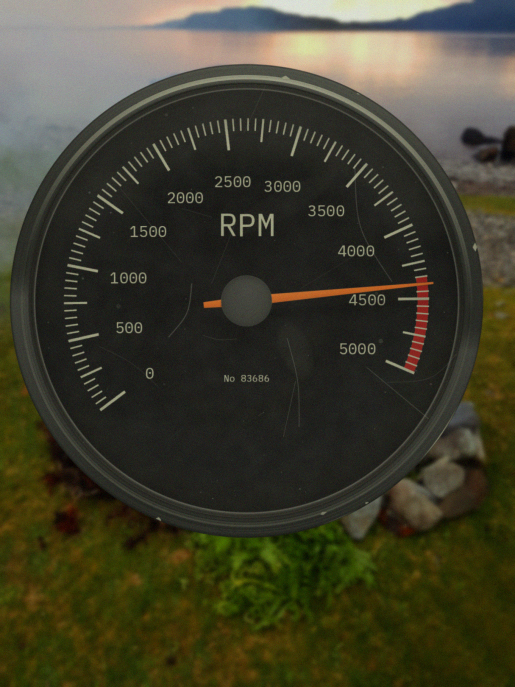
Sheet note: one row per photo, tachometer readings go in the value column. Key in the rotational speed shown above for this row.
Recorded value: 4400 rpm
